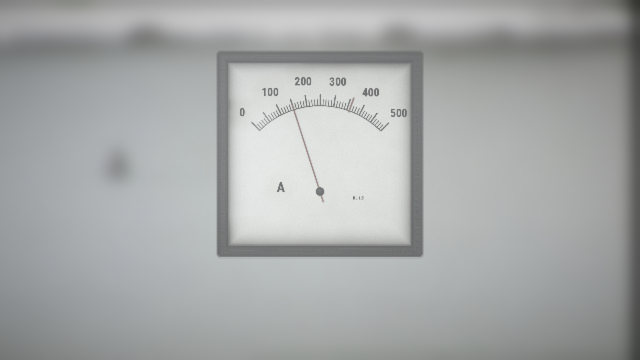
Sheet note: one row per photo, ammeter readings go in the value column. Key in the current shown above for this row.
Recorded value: 150 A
